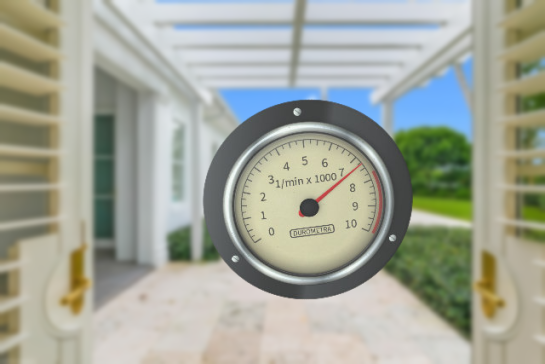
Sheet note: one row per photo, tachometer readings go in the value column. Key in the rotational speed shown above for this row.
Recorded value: 7250 rpm
